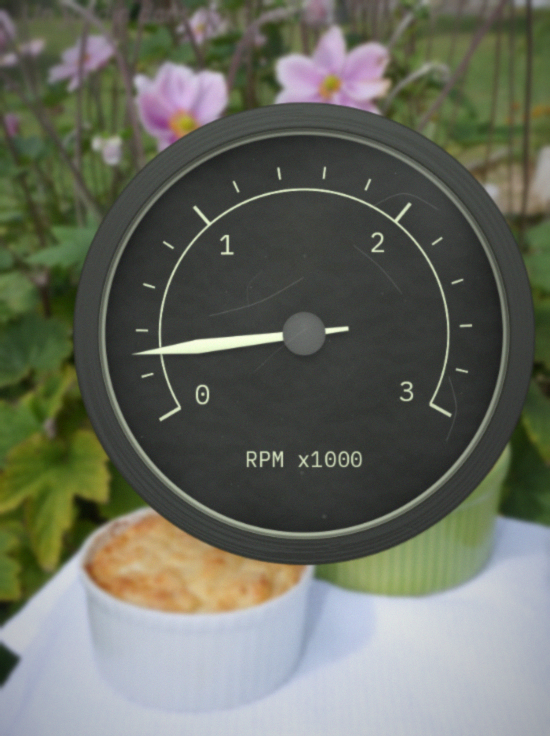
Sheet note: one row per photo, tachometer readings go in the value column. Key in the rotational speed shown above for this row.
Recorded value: 300 rpm
